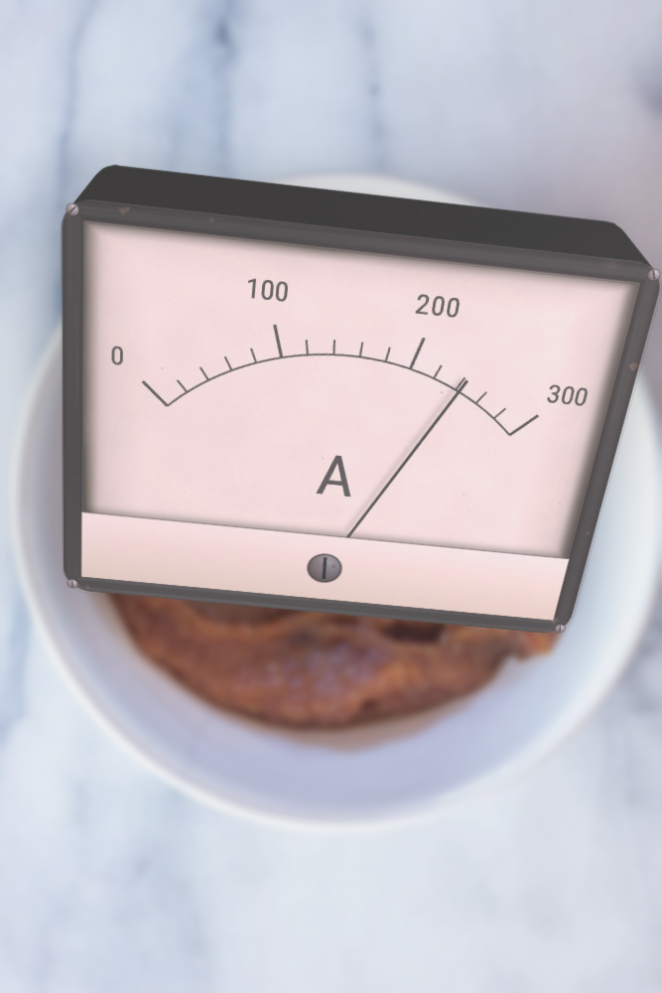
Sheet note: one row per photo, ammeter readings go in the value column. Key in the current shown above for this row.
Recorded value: 240 A
